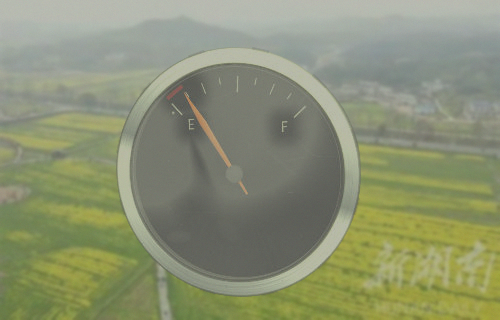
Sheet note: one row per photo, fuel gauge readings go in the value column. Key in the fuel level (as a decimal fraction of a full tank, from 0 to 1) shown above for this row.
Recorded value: 0.125
